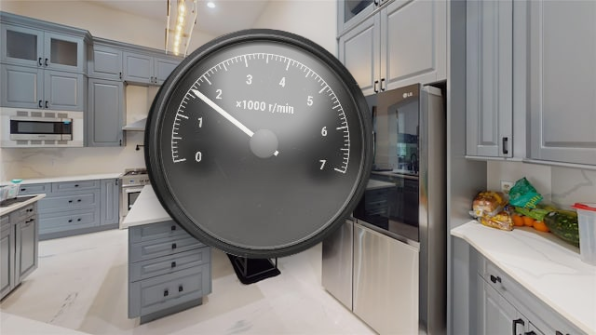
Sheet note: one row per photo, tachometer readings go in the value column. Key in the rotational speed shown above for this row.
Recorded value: 1600 rpm
